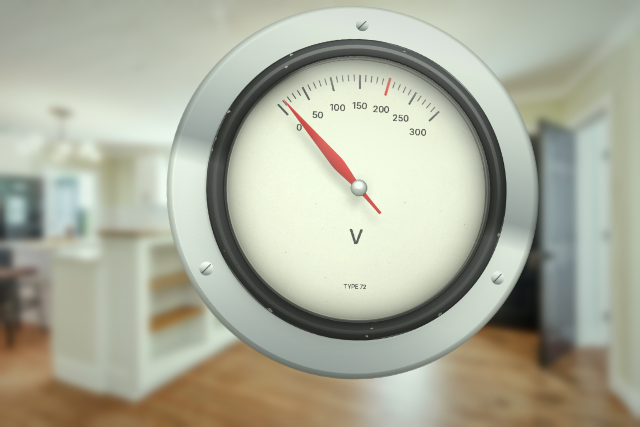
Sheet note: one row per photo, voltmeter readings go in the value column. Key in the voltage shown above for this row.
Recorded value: 10 V
